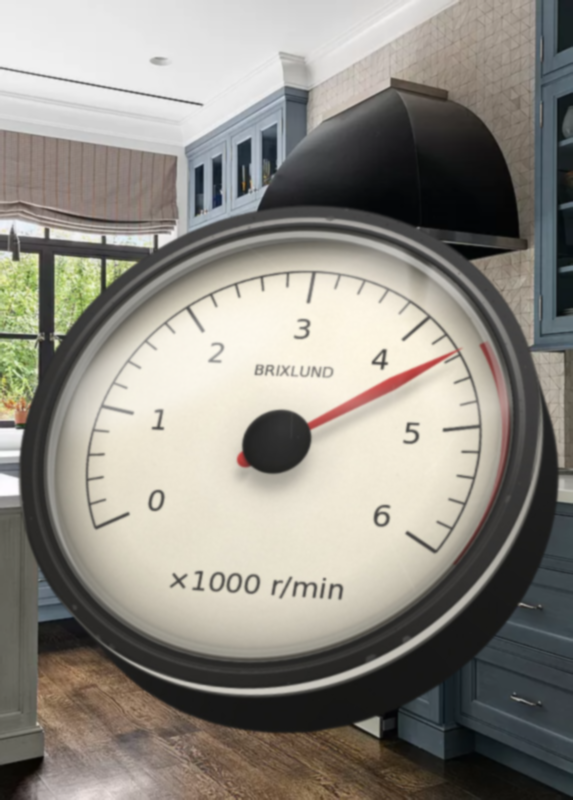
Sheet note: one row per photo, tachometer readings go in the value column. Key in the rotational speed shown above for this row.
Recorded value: 4400 rpm
